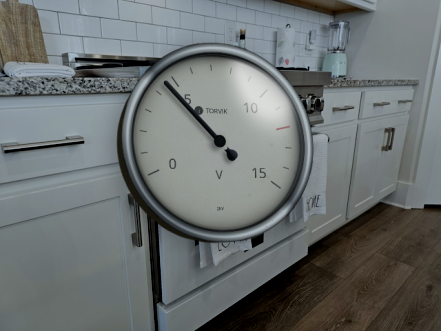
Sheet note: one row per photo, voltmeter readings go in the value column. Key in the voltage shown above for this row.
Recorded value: 4.5 V
